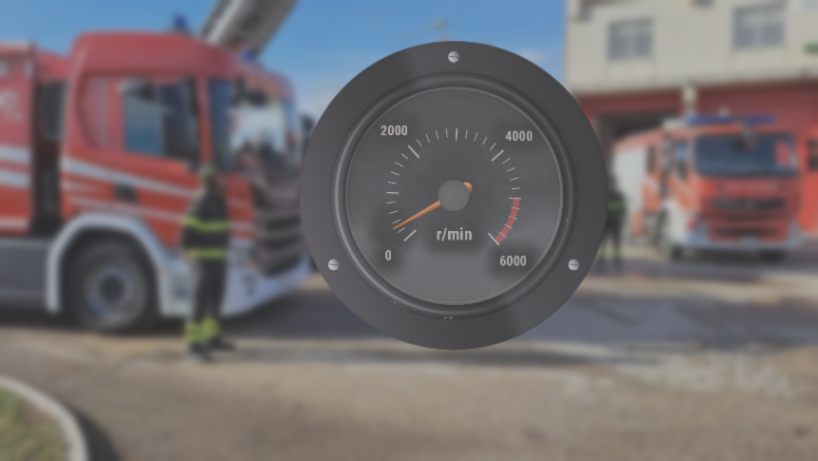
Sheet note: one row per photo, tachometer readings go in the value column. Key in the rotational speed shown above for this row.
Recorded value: 300 rpm
